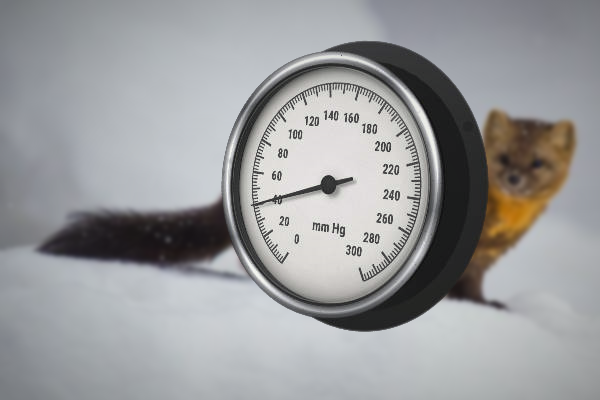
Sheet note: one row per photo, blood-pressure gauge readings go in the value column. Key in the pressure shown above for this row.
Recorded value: 40 mmHg
